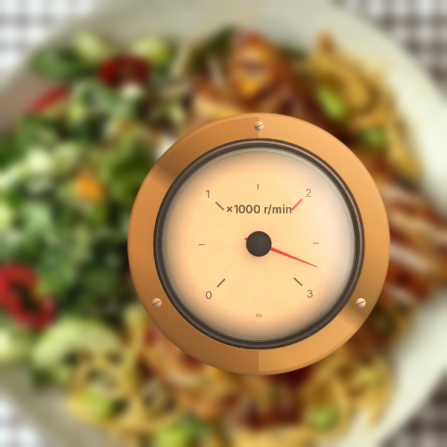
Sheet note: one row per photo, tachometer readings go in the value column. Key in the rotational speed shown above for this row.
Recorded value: 2750 rpm
